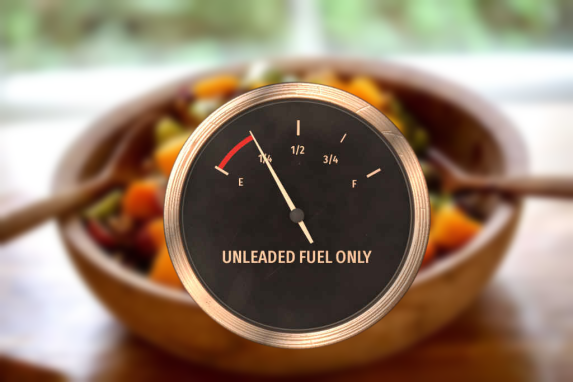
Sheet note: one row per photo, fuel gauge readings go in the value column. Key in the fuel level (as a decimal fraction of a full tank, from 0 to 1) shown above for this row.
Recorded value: 0.25
